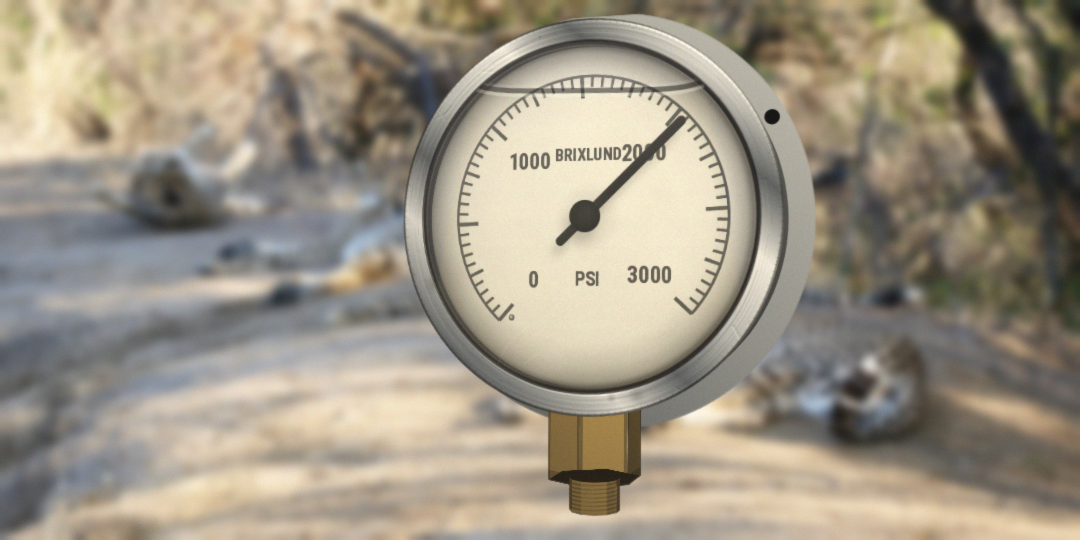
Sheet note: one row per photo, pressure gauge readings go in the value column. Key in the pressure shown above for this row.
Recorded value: 2050 psi
